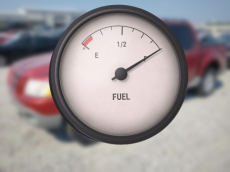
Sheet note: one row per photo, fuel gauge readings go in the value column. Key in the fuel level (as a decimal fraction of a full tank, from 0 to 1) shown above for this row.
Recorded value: 1
